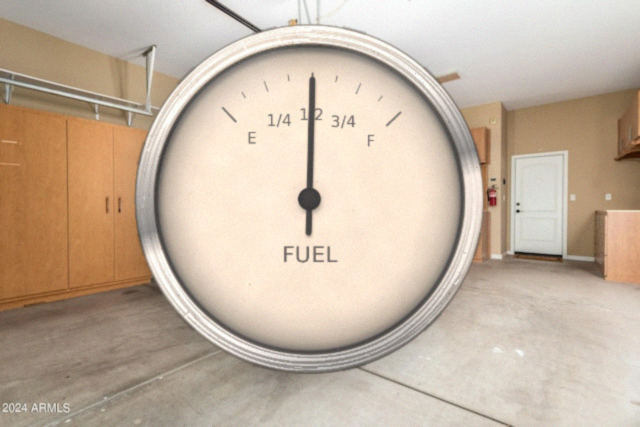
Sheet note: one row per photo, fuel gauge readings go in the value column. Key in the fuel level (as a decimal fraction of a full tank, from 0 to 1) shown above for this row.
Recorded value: 0.5
